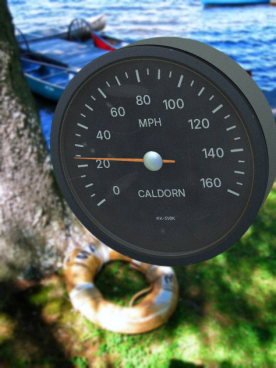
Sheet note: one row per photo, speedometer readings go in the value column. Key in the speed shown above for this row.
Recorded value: 25 mph
